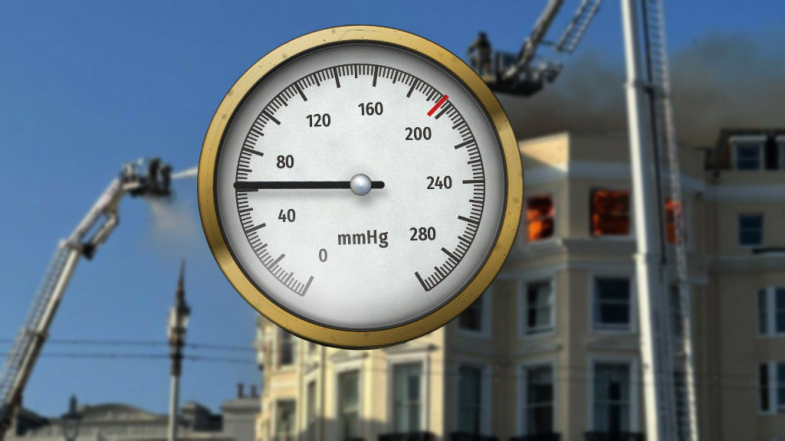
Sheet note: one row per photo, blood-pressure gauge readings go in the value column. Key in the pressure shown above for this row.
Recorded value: 62 mmHg
